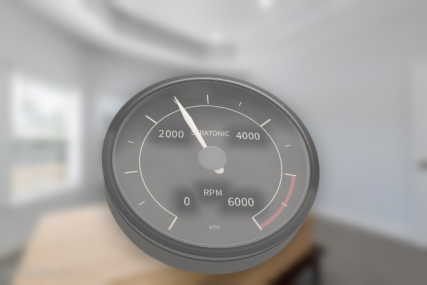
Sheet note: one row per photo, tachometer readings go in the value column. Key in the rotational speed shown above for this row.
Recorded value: 2500 rpm
